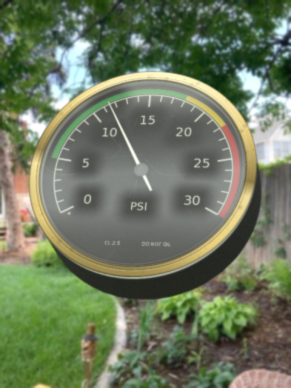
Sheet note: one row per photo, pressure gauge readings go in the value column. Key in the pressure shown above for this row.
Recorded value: 11.5 psi
